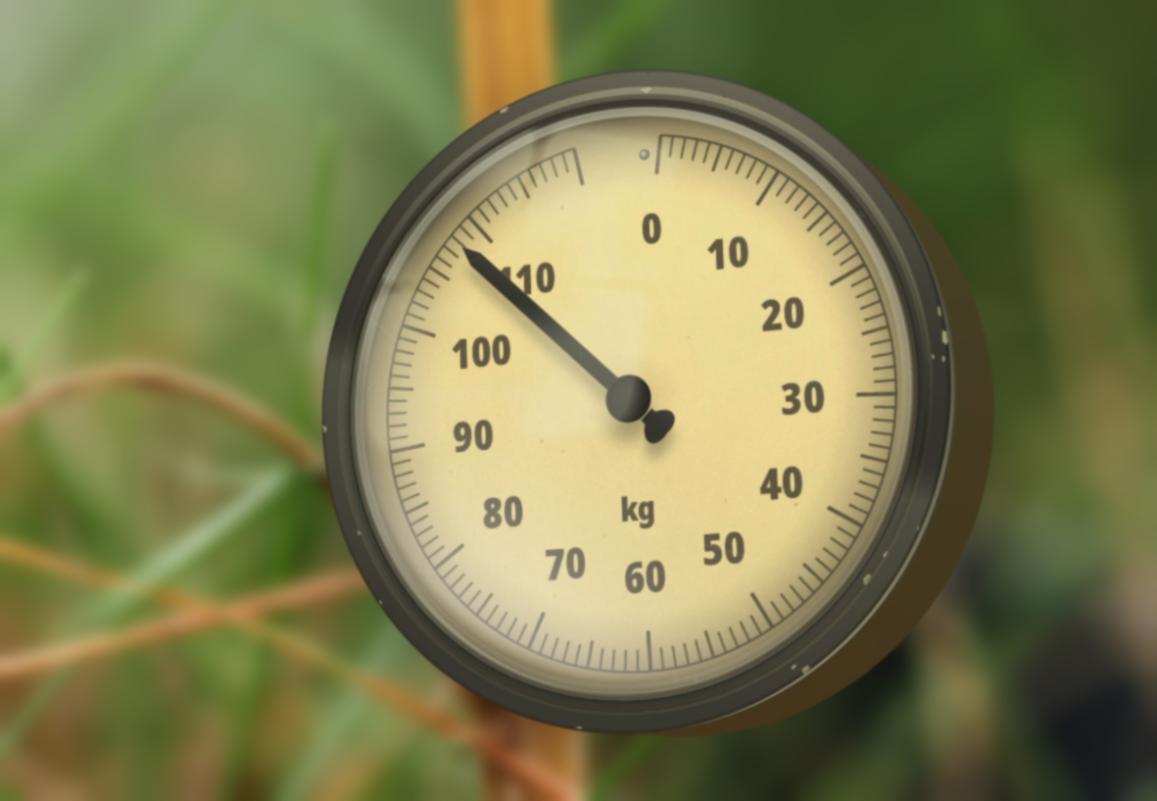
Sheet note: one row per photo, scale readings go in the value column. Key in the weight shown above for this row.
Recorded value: 108 kg
